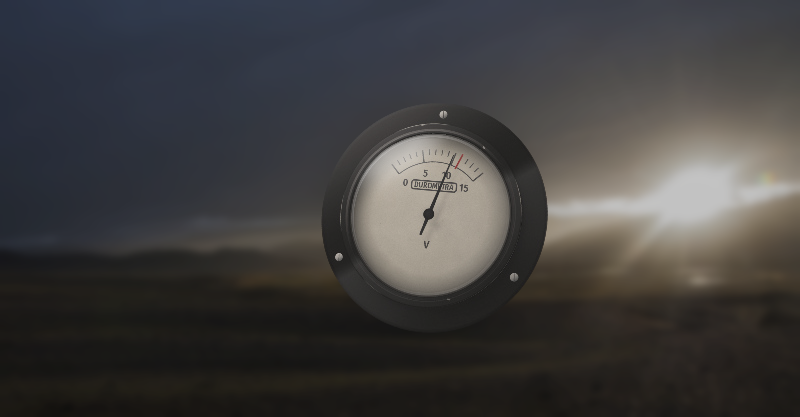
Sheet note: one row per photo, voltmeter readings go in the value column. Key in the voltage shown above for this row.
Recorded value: 10 V
